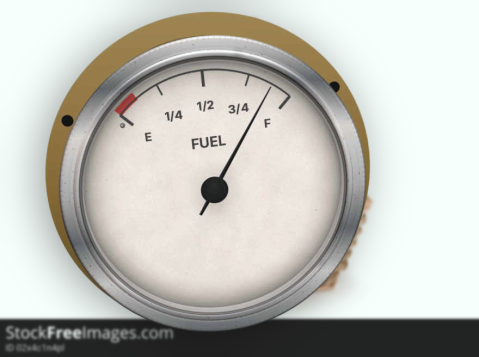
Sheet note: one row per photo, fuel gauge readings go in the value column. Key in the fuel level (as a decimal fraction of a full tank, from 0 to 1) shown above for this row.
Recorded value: 0.875
